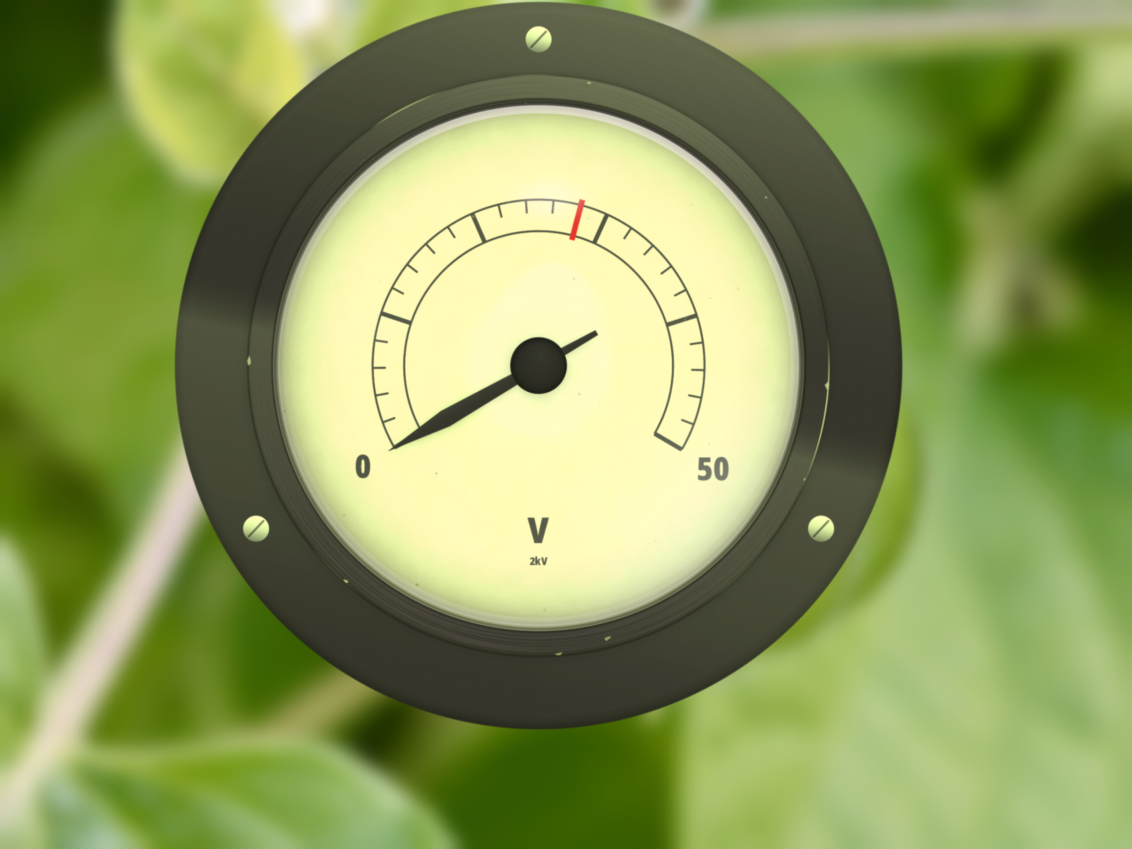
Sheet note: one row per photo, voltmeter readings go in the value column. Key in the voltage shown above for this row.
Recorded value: 0 V
